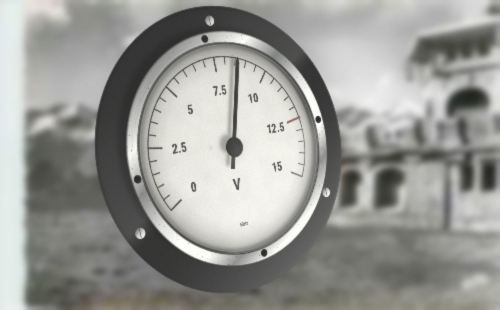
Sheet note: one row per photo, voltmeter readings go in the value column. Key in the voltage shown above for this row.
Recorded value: 8.5 V
